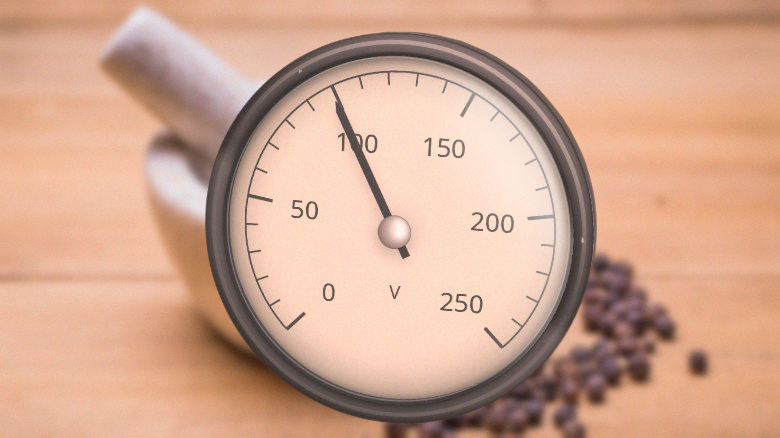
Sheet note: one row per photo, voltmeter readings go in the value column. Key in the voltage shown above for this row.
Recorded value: 100 V
